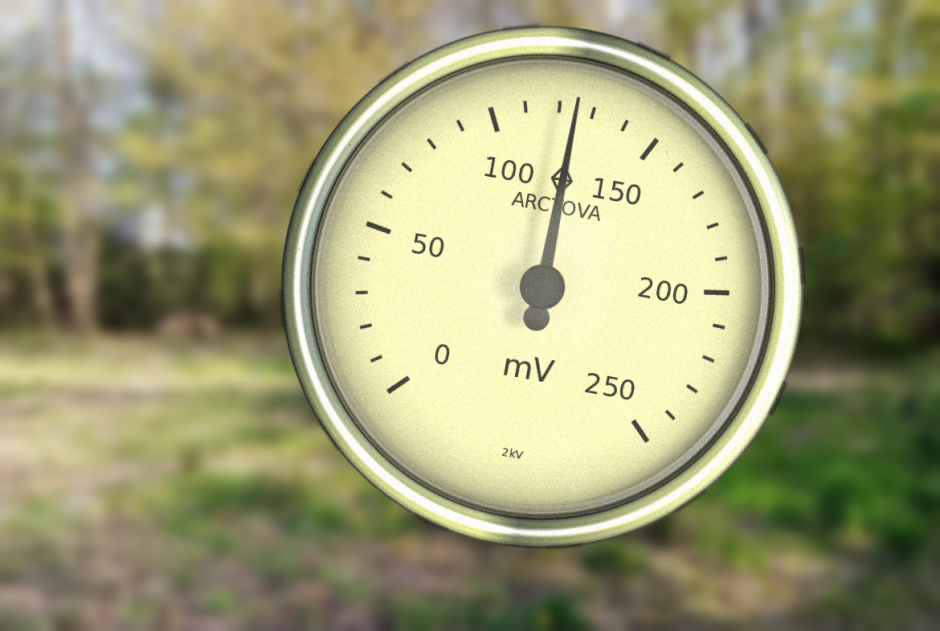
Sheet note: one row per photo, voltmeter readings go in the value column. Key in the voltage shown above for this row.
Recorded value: 125 mV
